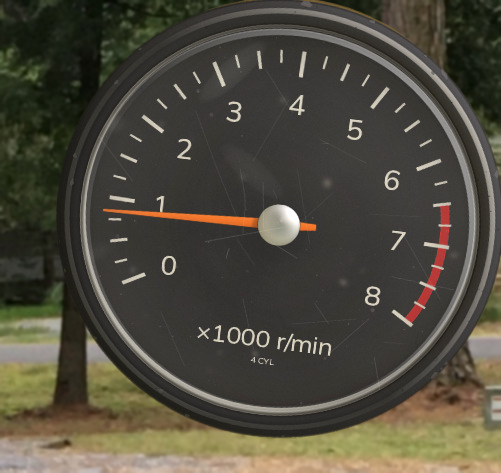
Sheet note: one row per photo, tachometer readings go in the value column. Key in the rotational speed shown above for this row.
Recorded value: 875 rpm
